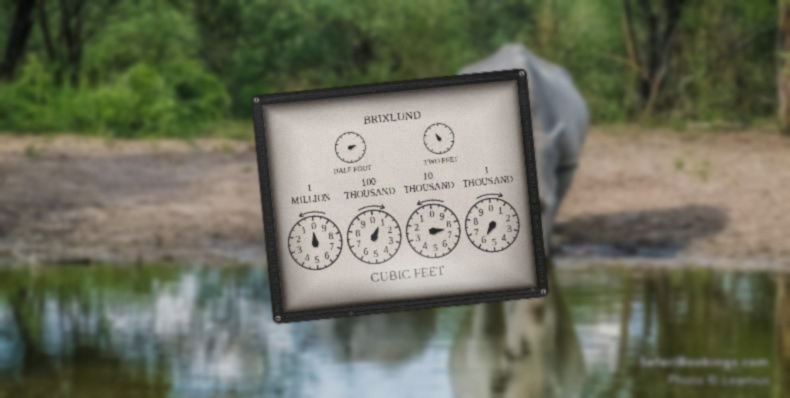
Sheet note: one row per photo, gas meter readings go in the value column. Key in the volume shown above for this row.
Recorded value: 7600 ft³
